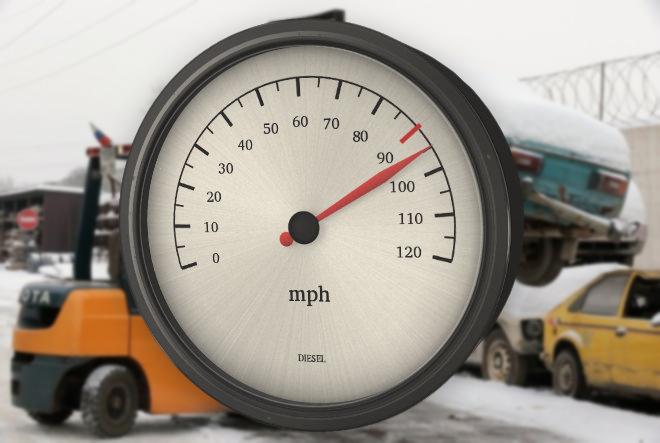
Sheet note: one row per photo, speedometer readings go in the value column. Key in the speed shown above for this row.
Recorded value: 95 mph
